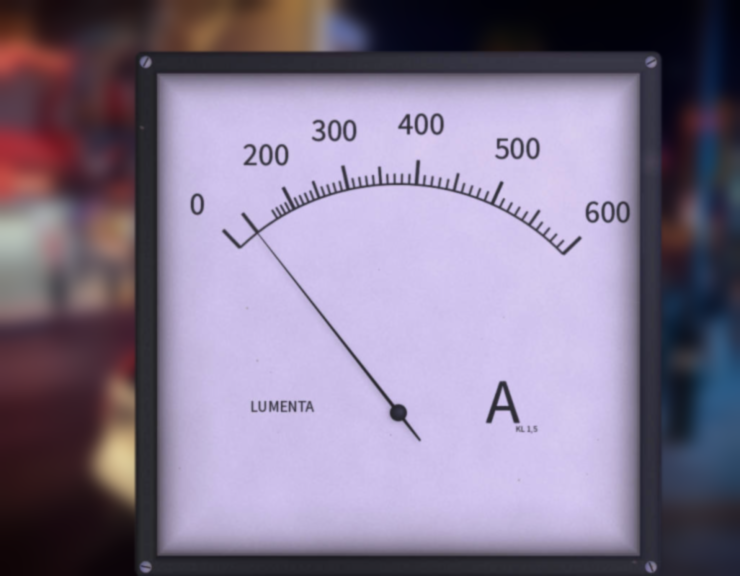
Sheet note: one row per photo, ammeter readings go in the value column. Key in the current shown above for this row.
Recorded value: 100 A
